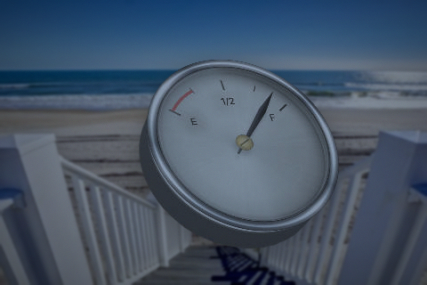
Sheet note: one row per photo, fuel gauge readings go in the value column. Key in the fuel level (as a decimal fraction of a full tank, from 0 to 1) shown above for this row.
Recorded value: 0.875
